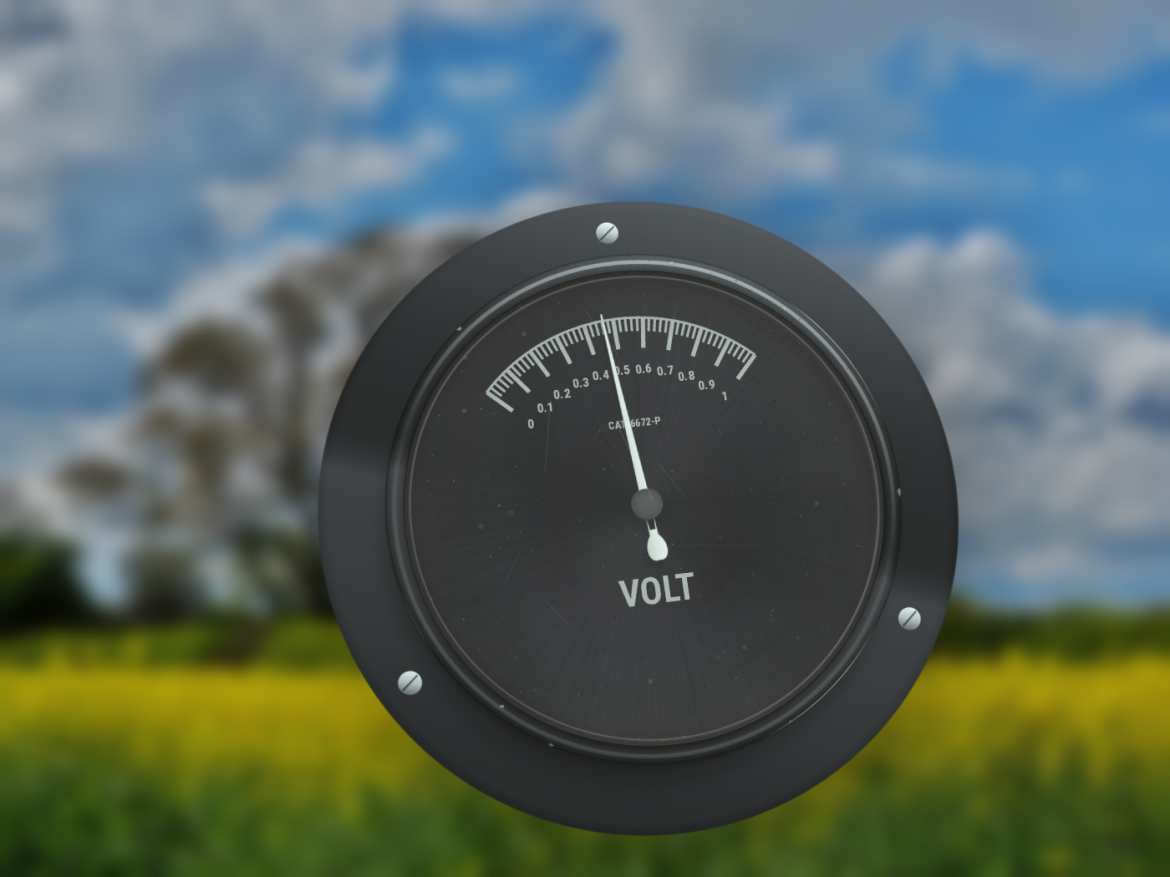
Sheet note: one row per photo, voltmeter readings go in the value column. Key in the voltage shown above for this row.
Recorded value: 0.46 V
